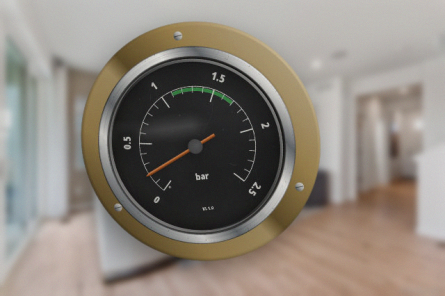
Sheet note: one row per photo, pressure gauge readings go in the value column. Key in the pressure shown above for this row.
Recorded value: 0.2 bar
